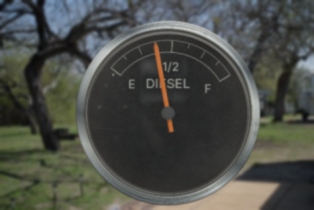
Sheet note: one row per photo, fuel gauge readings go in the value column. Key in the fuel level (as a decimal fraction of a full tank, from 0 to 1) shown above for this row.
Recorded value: 0.375
